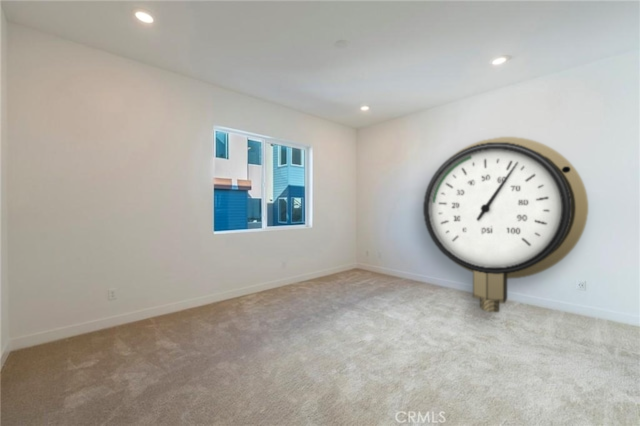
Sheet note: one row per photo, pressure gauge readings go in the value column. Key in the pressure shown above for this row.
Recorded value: 62.5 psi
